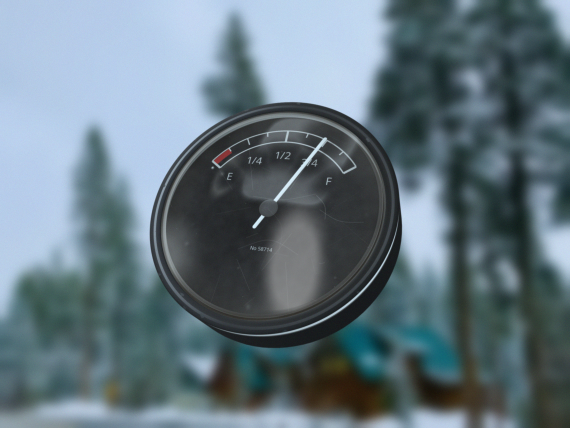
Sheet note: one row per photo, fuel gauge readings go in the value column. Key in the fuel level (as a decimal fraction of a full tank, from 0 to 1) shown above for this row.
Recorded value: 0.75
